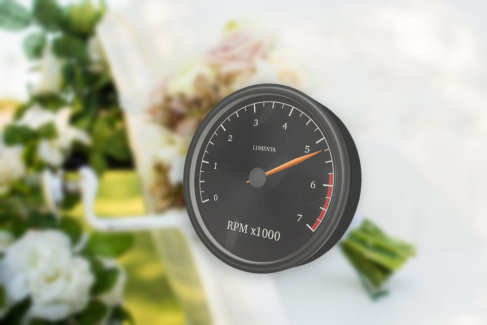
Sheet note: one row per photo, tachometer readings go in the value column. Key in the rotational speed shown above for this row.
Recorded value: 5250 rpm
